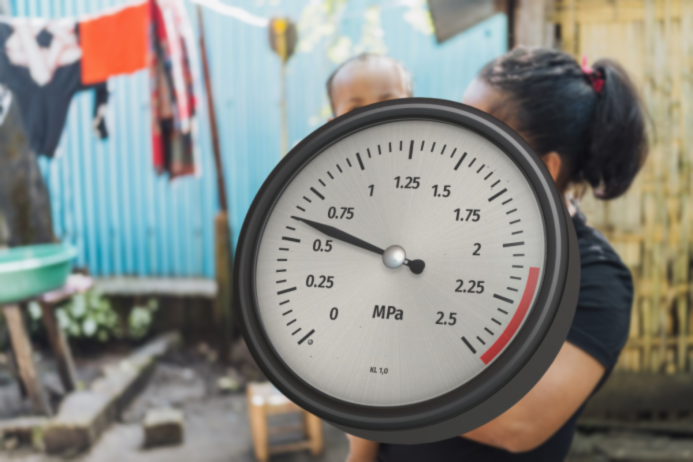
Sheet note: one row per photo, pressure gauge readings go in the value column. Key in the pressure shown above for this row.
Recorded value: 0.6 MPa
